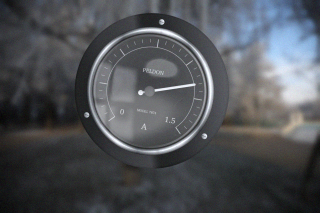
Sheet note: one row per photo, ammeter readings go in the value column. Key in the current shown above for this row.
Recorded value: 1.15 A
